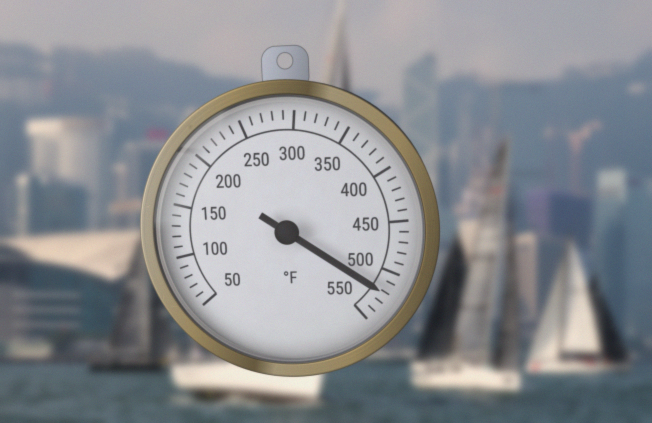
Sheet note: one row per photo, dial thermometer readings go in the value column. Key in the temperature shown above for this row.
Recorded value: 520 °F
